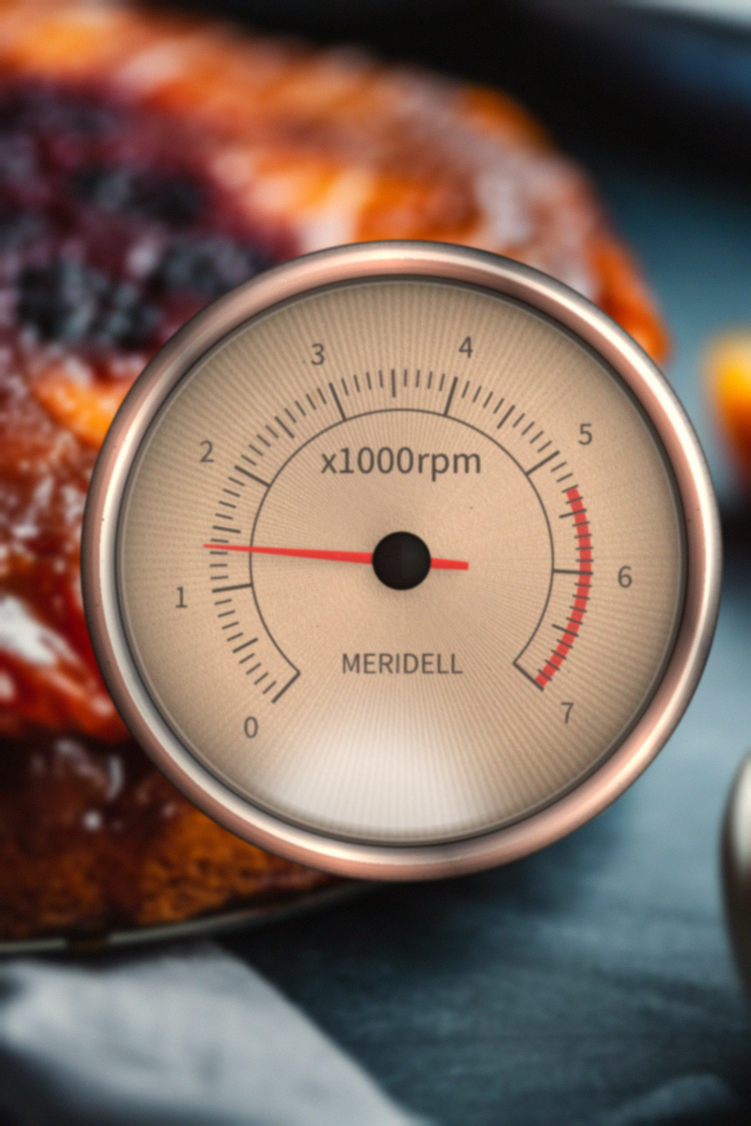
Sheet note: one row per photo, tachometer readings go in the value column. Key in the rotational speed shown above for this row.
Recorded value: 1350 rpm
